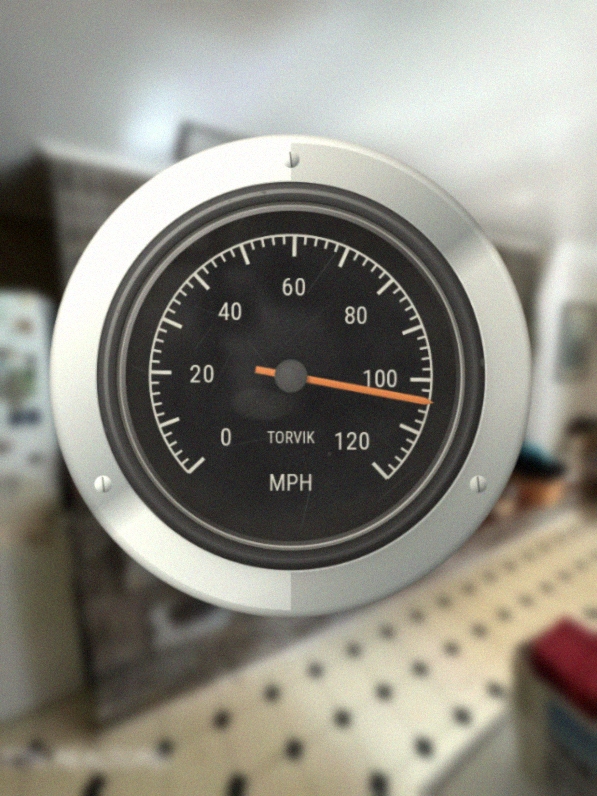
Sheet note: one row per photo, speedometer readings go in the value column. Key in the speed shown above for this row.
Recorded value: 104 mph
